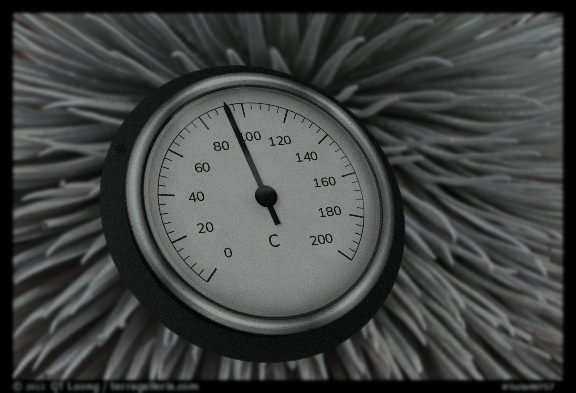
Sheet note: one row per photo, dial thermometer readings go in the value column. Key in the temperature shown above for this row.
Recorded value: 92 °C
